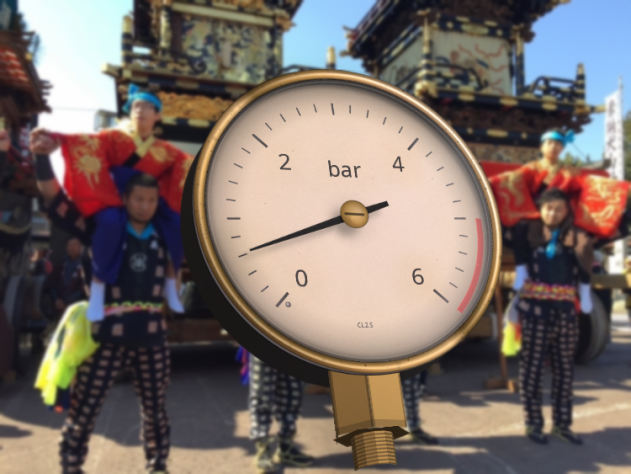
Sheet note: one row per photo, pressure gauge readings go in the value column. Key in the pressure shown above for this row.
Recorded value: 0.6 bar
